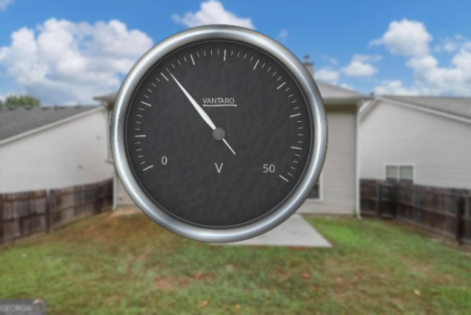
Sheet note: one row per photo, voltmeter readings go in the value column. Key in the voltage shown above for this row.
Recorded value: 16 V
